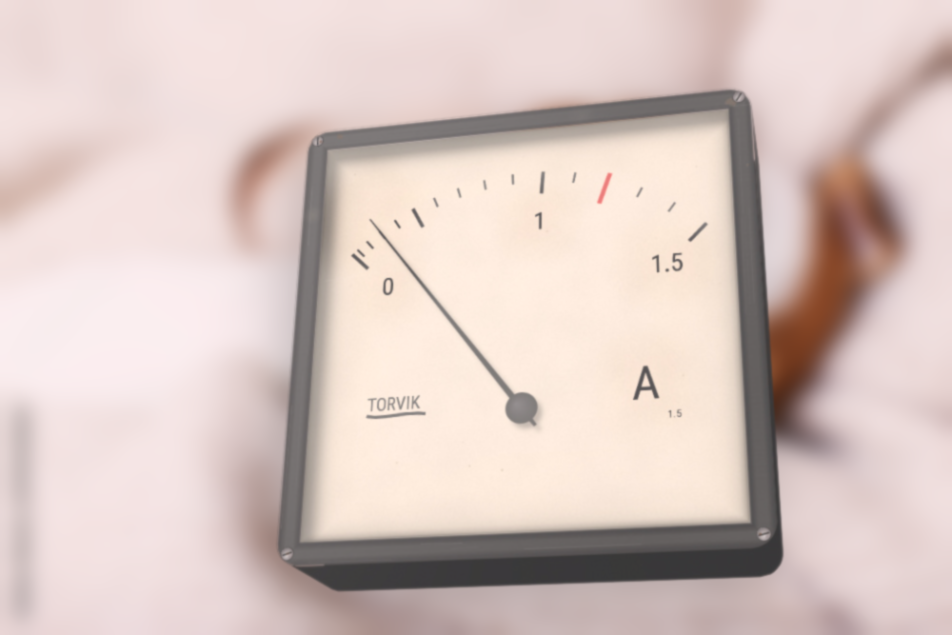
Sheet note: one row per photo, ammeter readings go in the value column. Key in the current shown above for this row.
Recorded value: 0.3 A
